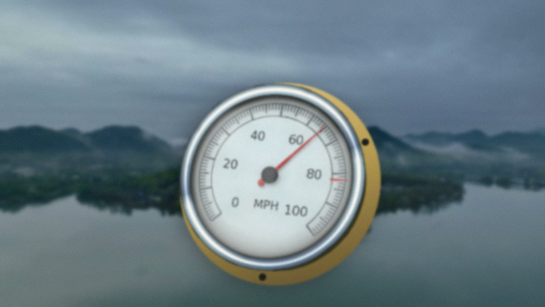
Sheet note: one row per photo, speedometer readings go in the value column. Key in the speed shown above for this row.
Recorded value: 65 mph
